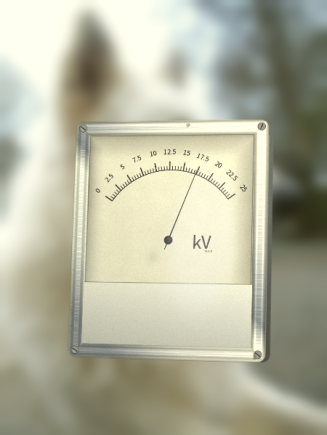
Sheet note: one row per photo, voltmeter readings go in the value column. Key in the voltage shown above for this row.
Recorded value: 17.5 kV
